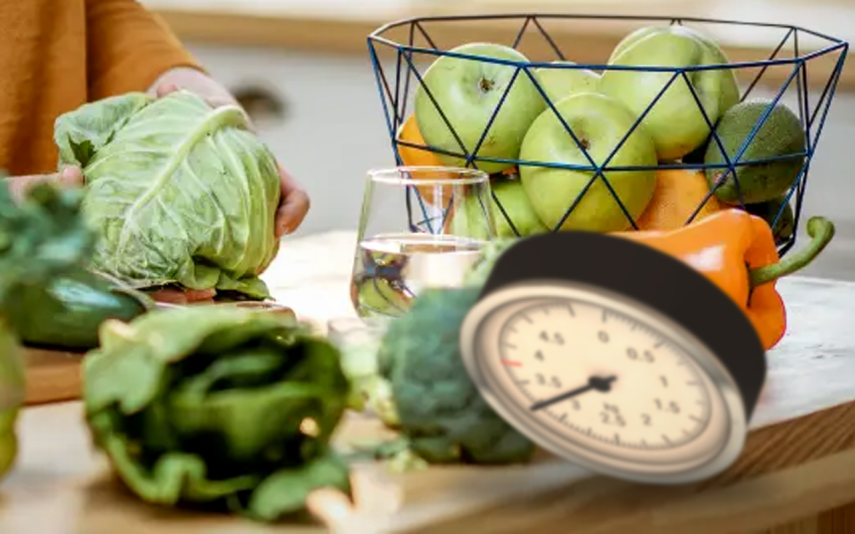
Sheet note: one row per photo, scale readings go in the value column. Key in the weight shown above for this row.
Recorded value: 3.25 kg
